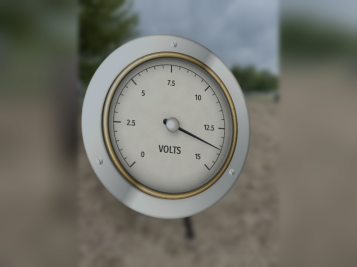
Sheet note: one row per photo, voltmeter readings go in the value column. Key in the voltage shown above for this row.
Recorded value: 13.75 V
